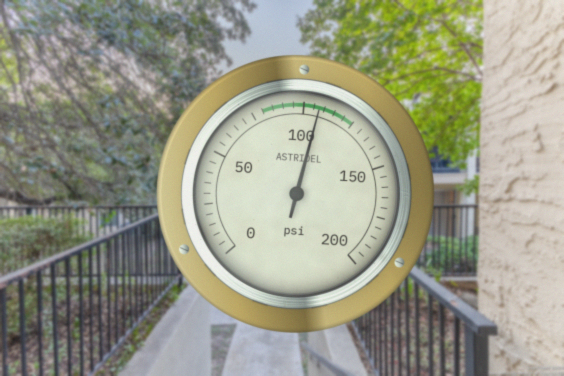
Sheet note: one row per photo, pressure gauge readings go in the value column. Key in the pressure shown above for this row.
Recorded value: 107.5 psi
